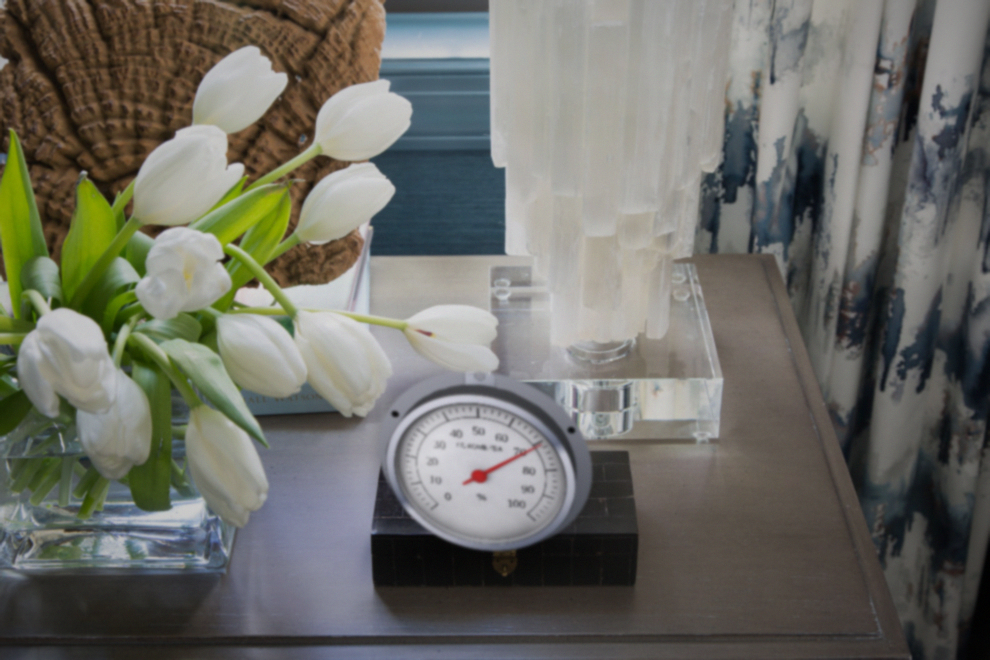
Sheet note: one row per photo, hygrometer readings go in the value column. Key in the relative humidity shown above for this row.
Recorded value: 70 %
